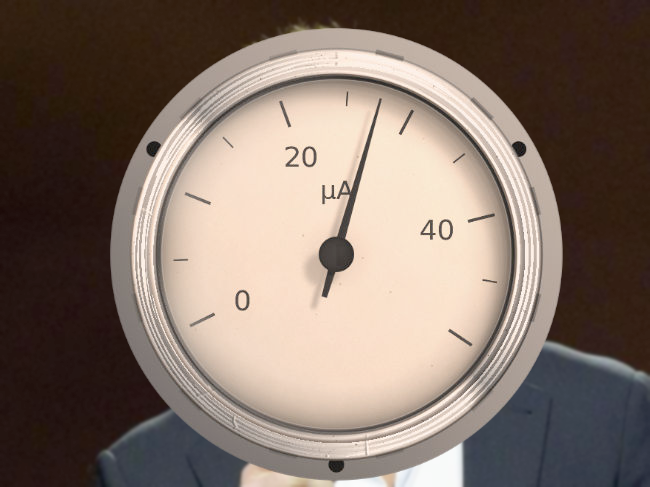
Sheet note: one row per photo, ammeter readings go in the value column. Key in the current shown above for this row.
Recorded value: 27.5 µA
